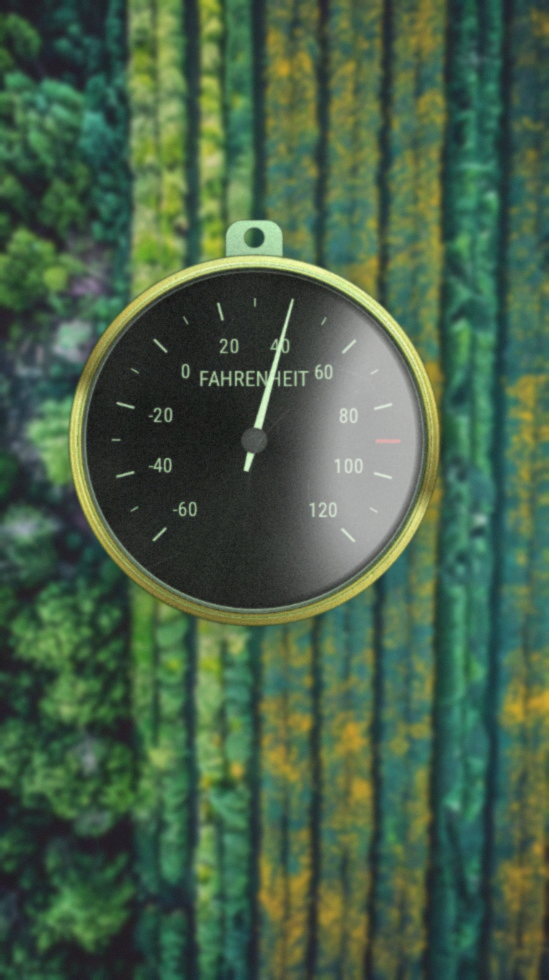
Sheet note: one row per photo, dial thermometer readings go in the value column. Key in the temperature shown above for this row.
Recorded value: 40 °F
